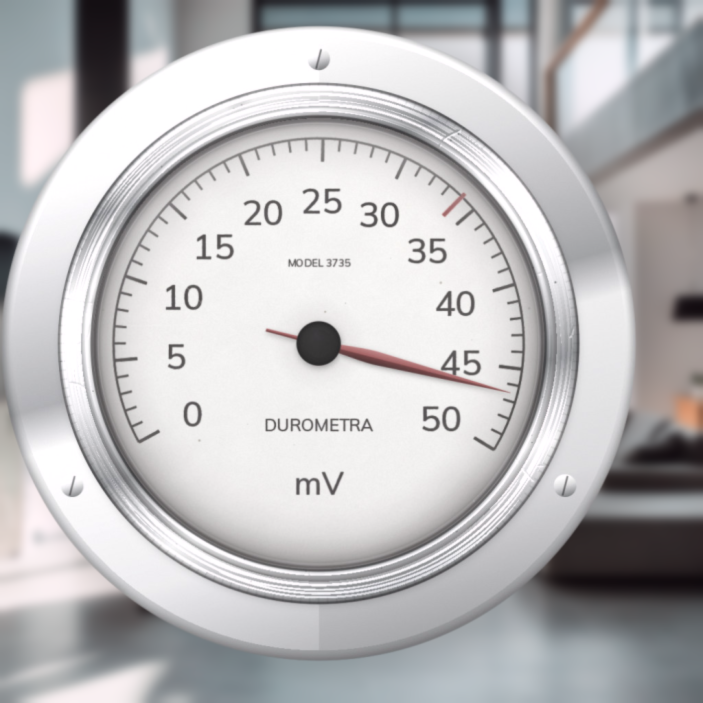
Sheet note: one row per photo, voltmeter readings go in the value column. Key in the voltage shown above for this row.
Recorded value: 46.5 mV
